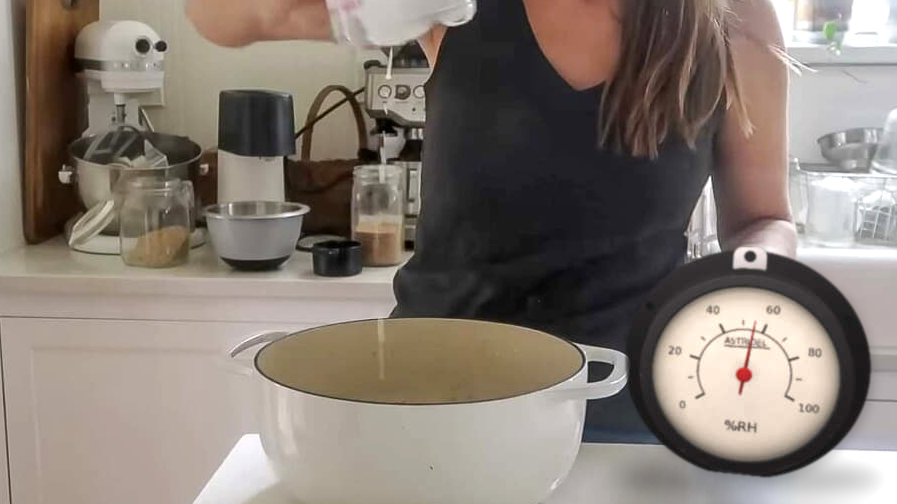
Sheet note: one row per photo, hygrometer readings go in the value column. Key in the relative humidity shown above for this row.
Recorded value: 55 %
